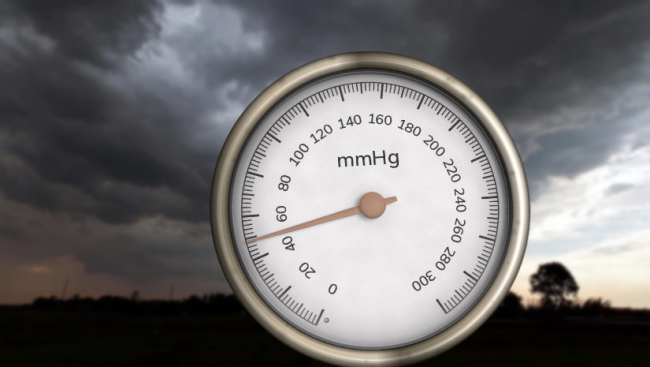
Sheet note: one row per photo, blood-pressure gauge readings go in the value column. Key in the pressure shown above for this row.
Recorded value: 48 mmHg
